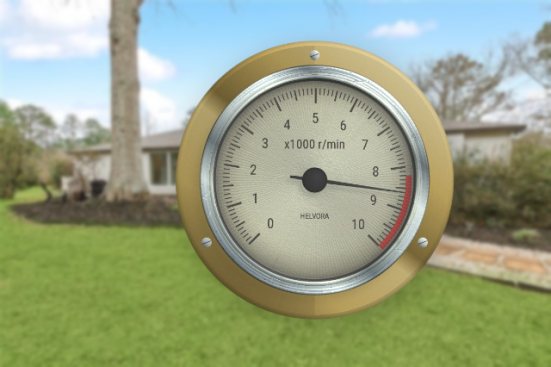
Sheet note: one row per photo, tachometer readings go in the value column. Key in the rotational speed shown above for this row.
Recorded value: 8600 rpm
